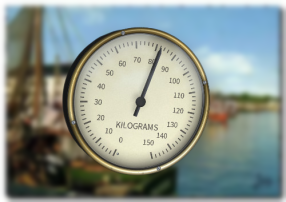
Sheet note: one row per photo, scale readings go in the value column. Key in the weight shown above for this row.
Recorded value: 82 kg
